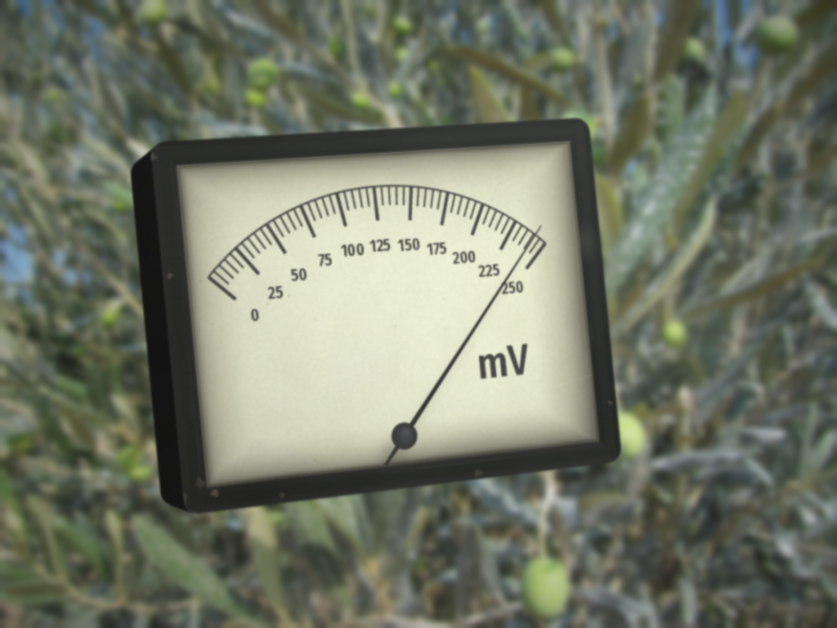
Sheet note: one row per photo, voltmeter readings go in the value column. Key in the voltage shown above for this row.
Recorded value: 240 mV
